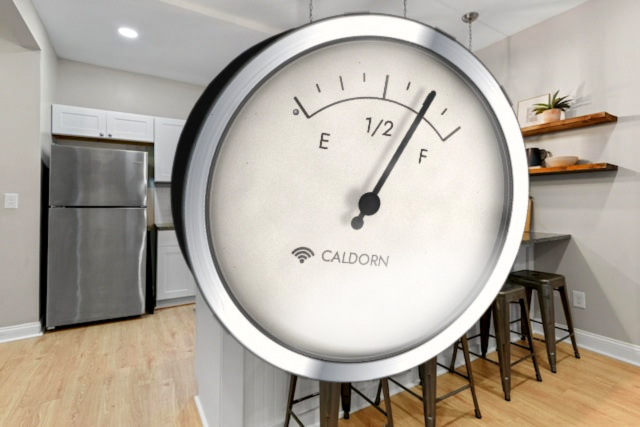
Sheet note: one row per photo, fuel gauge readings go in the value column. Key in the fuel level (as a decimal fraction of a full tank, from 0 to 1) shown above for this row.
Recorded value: 0.75
